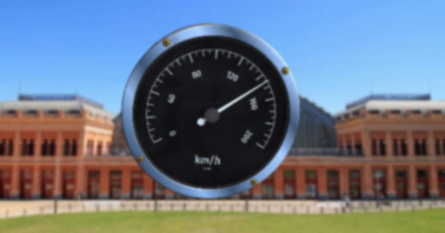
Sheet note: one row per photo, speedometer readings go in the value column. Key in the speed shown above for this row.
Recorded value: 145 km/h
